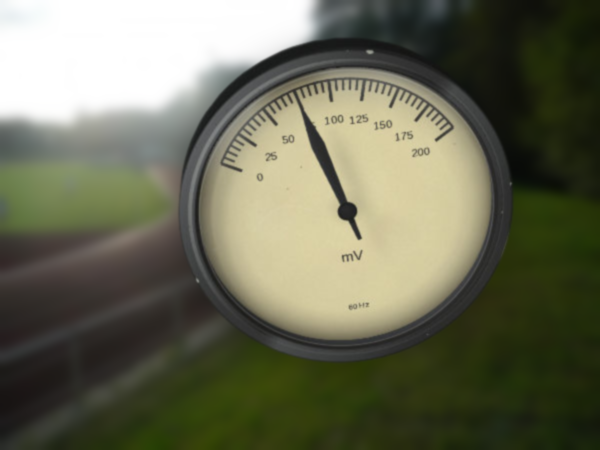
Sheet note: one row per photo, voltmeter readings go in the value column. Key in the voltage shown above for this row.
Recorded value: 75 mV
